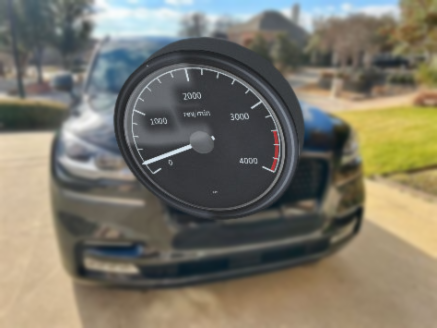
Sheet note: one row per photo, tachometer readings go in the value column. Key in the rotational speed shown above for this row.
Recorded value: 200 rpm
